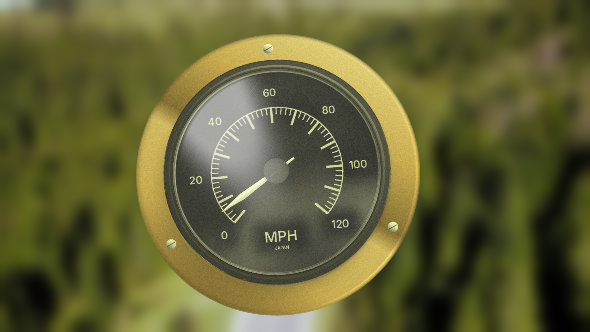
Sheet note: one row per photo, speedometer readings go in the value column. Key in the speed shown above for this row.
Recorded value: 6 mph
